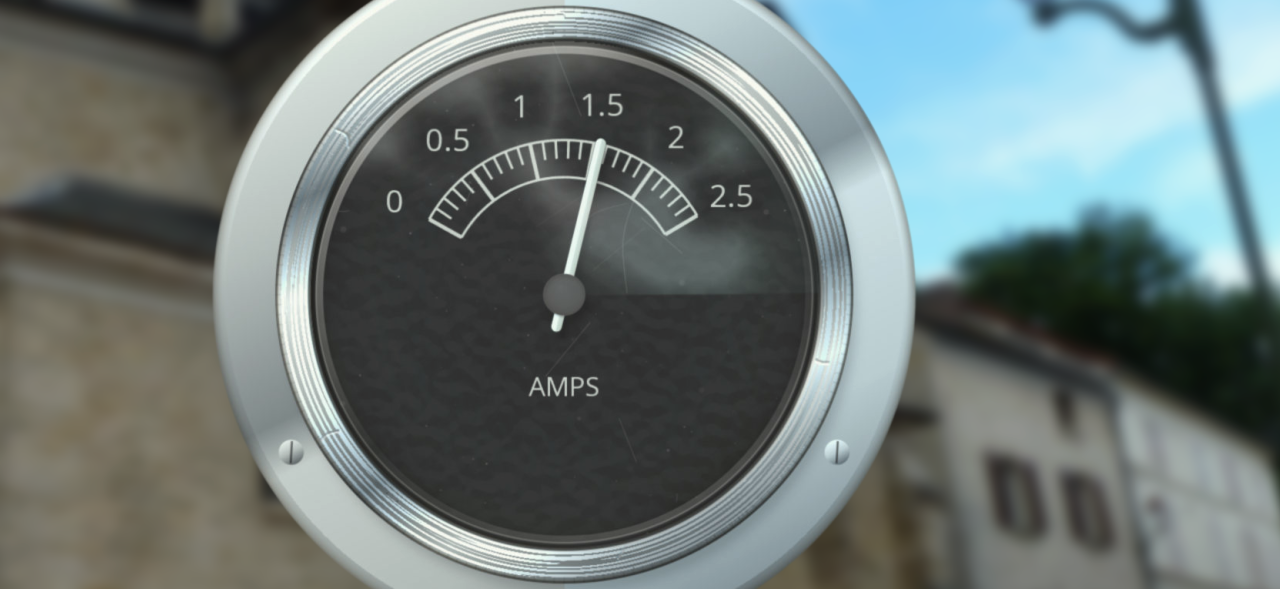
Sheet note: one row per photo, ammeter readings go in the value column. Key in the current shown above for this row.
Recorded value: 1.55 A
